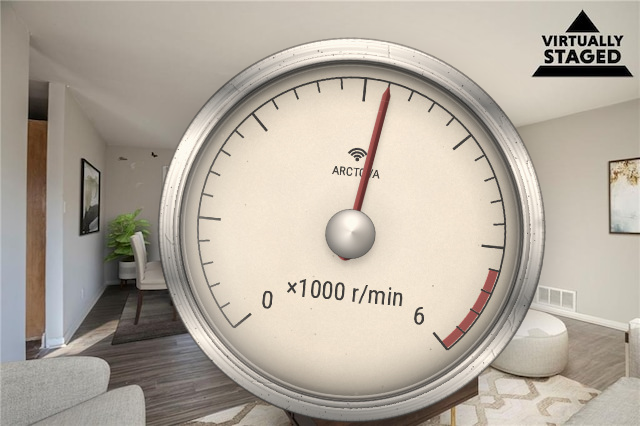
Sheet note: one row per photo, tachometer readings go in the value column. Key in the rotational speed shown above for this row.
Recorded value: 3200 rpm
